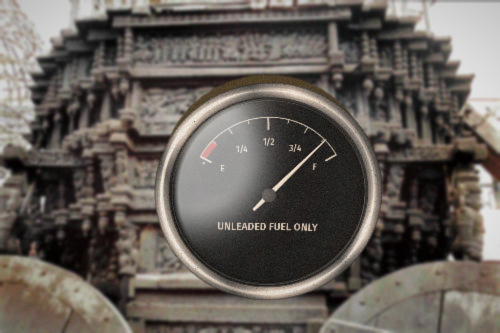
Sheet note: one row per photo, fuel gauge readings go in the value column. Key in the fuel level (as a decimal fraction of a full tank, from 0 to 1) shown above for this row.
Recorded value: 0.875
